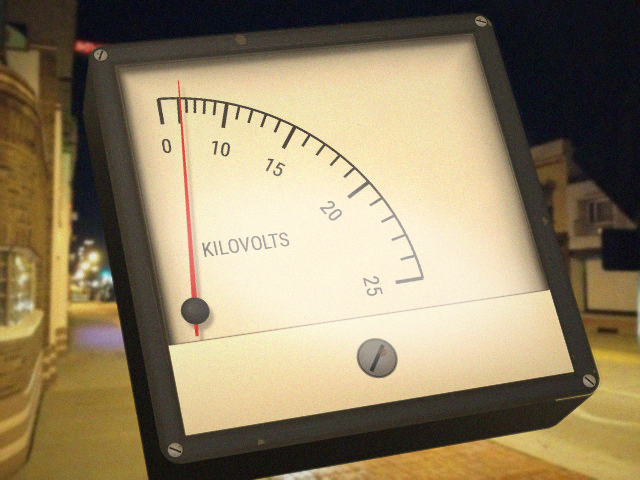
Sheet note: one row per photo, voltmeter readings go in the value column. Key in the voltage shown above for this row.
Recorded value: 5 kV
